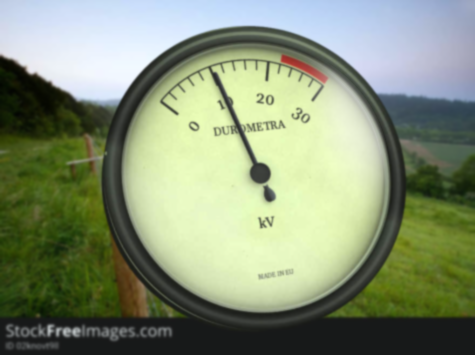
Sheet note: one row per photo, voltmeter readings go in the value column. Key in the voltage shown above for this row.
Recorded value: 10 kV
